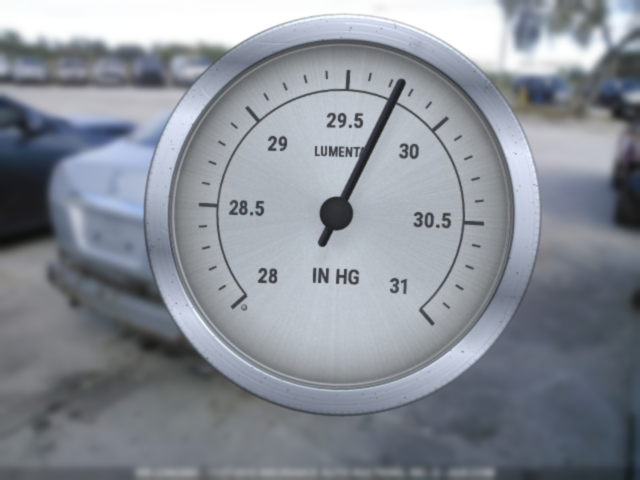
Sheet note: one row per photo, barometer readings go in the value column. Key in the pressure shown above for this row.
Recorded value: 29.75 inHg
